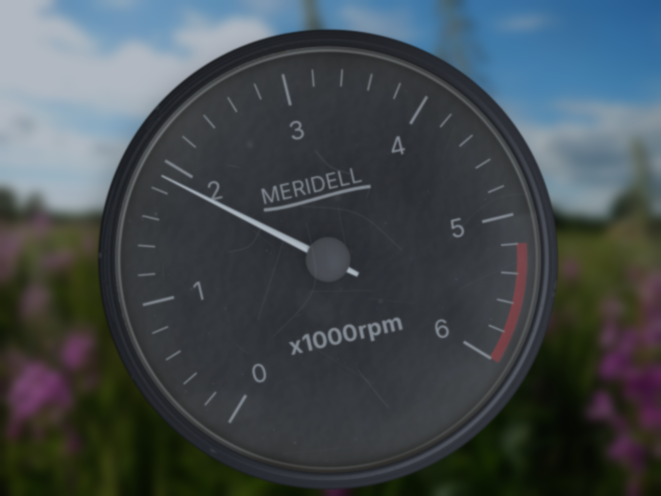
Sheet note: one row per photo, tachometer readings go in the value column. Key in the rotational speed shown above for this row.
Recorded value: 1900 rpm
